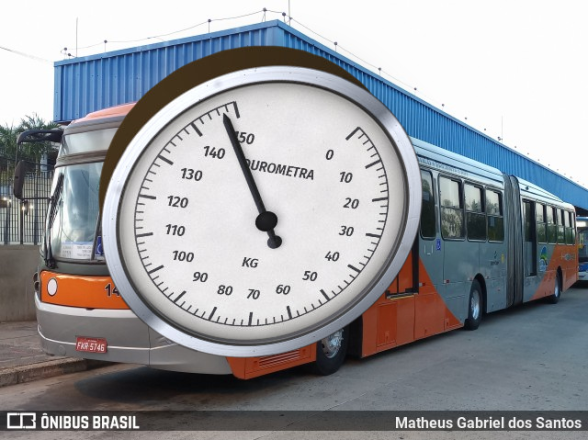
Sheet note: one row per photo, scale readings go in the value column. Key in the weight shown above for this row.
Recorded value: 147 kg
